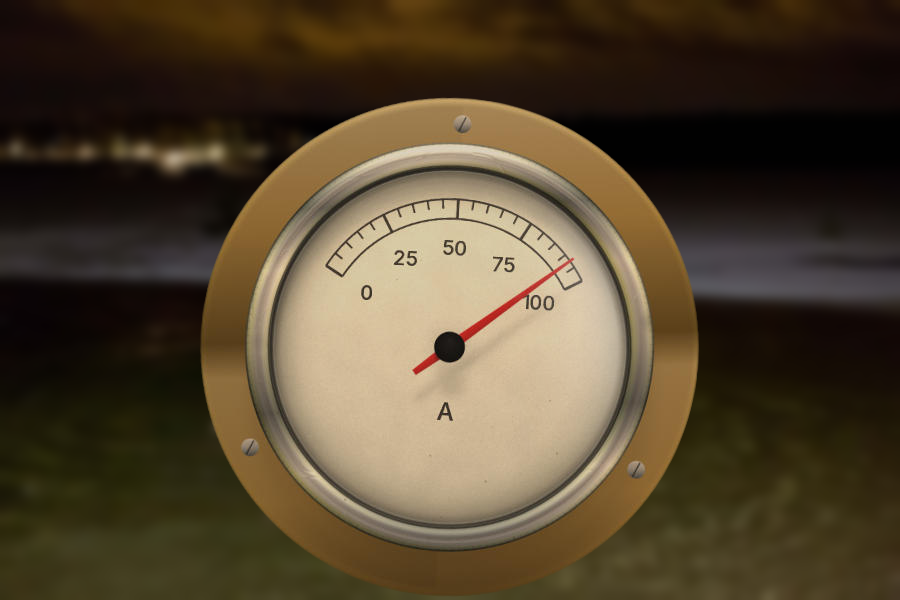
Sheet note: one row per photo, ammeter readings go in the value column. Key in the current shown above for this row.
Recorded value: 92.5 A
